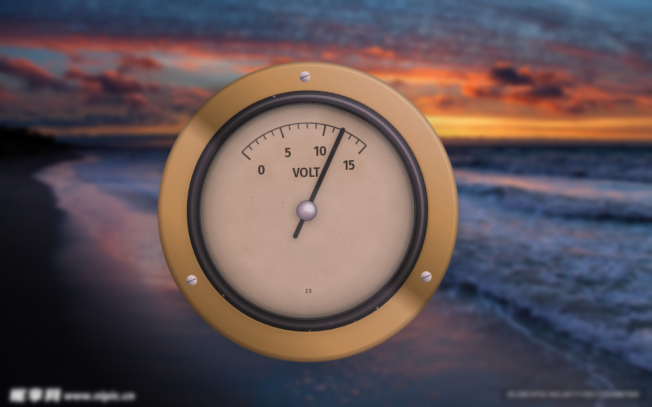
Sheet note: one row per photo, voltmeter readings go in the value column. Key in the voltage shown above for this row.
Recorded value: 12 V
